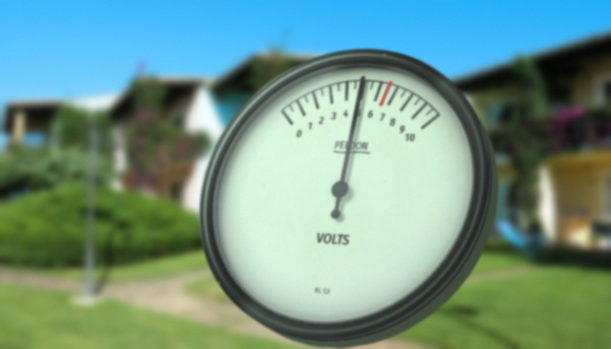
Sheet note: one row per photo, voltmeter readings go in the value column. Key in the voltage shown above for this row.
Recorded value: 5 V
